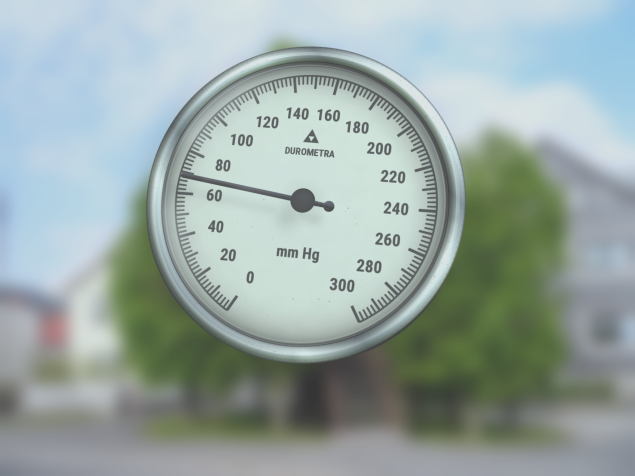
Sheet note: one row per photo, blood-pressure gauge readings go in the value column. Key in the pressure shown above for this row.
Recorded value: 68 mmHg
